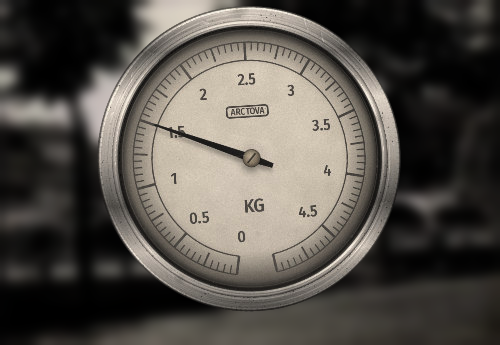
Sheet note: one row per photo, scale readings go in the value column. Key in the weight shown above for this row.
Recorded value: 1.5 kg
